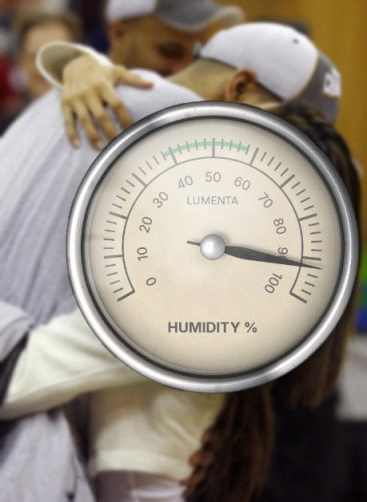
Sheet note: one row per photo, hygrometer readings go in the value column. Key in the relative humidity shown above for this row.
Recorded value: 92 %
